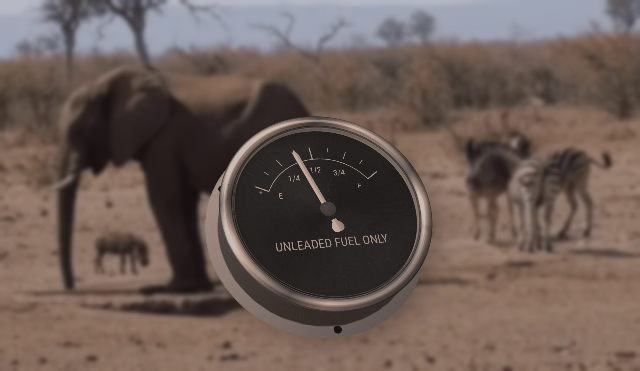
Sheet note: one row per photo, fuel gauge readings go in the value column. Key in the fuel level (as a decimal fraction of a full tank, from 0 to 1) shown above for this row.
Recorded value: 0.375
